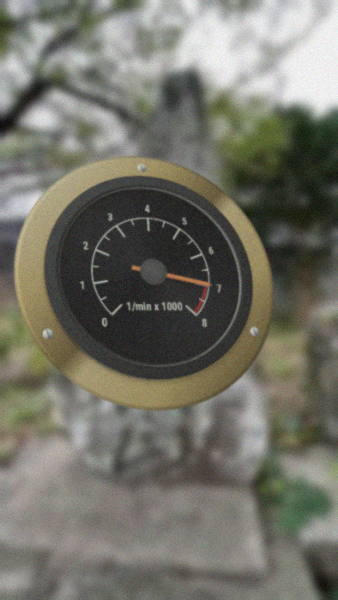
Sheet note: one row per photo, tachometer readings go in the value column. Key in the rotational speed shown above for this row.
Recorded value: 7000 rpm
